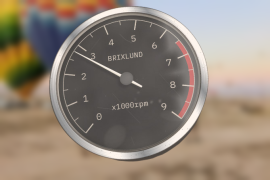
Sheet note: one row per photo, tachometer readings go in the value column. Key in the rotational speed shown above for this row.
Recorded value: 2750 rpm
